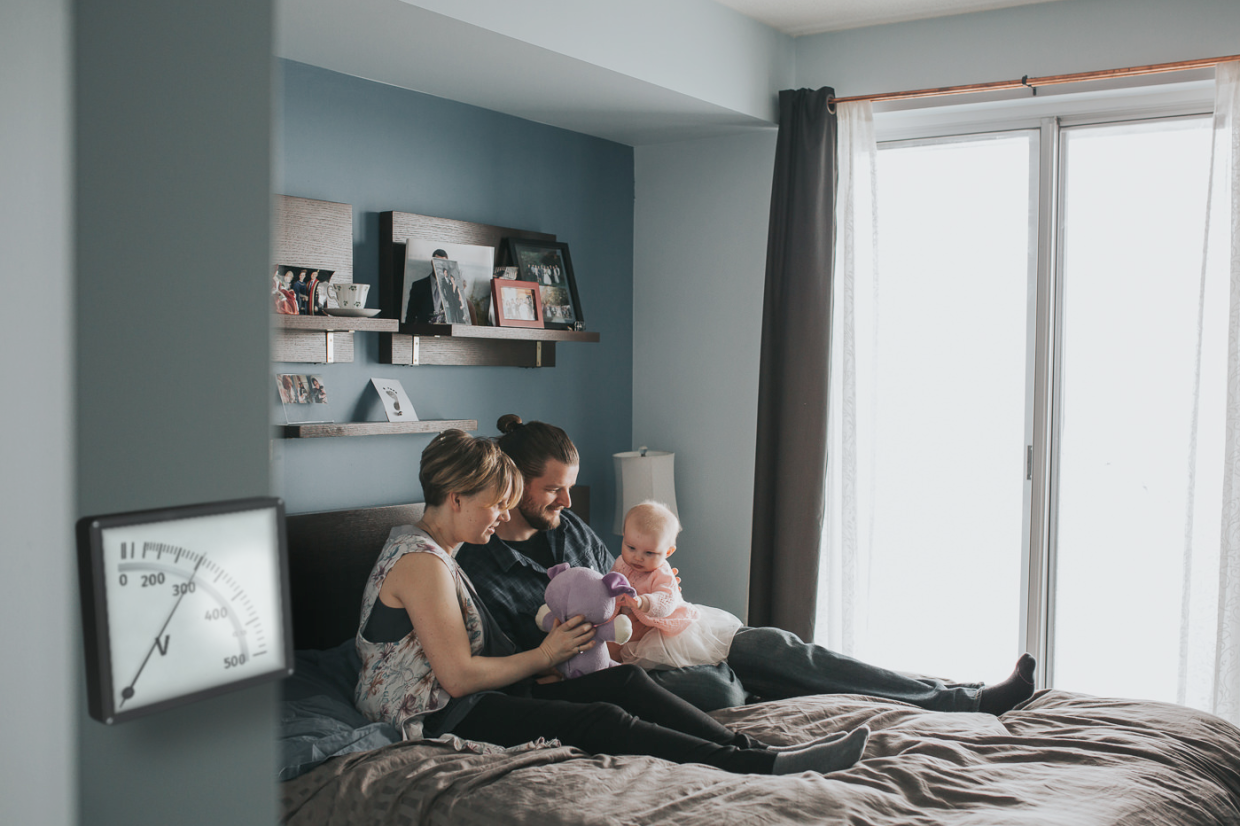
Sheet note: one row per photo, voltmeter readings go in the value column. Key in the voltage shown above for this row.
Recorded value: 300 V
